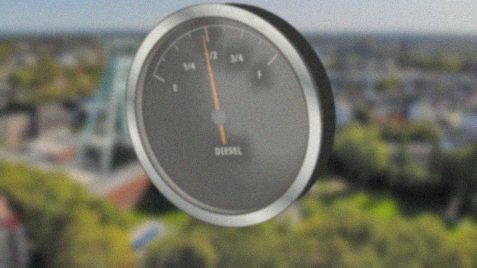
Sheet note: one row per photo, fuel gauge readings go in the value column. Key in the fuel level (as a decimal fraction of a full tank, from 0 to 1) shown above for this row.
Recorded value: 0.5
